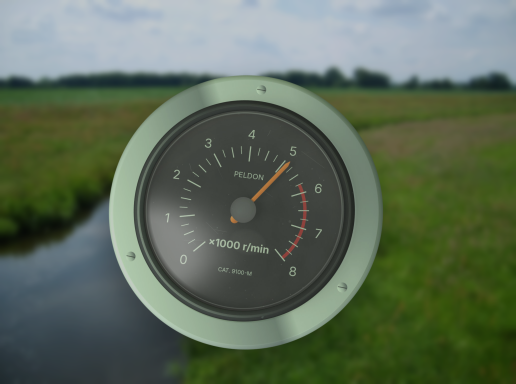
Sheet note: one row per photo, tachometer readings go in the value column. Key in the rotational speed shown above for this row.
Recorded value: 5125 rpm
